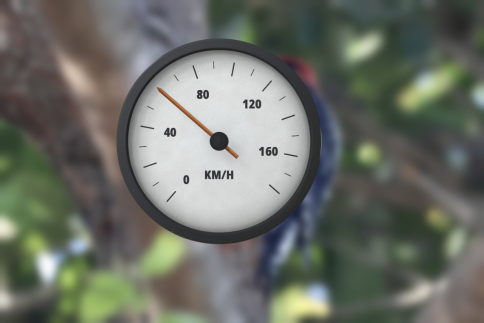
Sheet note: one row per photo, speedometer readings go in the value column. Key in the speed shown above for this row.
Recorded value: 60 km/h
